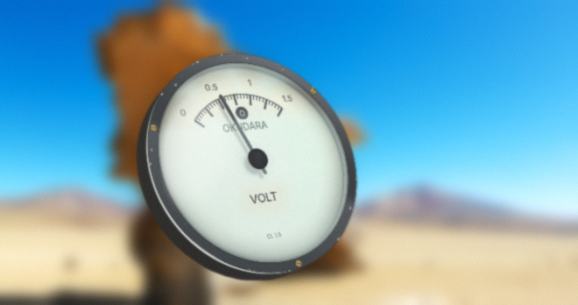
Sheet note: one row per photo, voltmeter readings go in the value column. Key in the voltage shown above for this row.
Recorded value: 0.5 V
